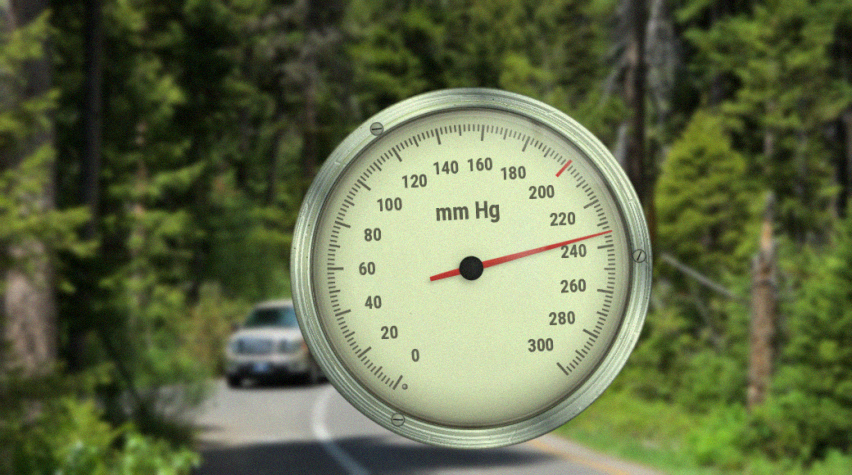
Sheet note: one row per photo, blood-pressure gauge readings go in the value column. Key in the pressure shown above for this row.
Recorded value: 234 mmHg
